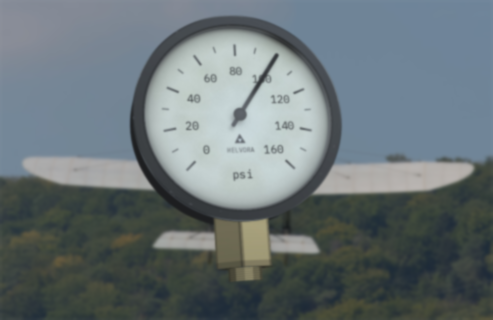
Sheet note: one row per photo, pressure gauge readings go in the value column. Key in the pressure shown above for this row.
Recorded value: 100 psi
